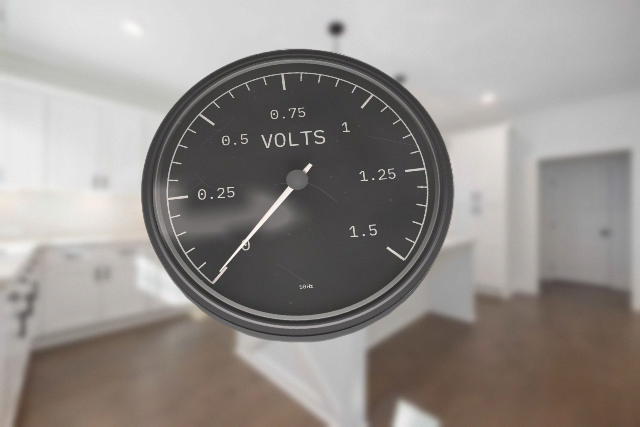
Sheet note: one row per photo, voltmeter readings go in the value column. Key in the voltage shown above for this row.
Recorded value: 0 V
